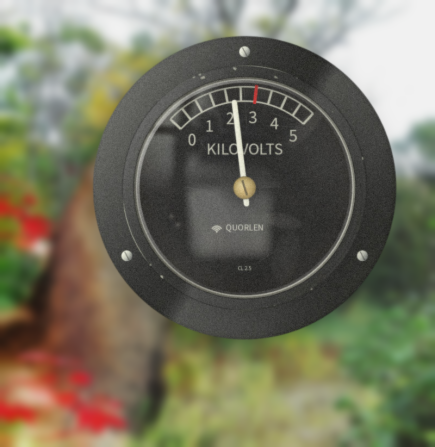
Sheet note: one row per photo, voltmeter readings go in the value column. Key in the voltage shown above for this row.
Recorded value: 2.25 kV
